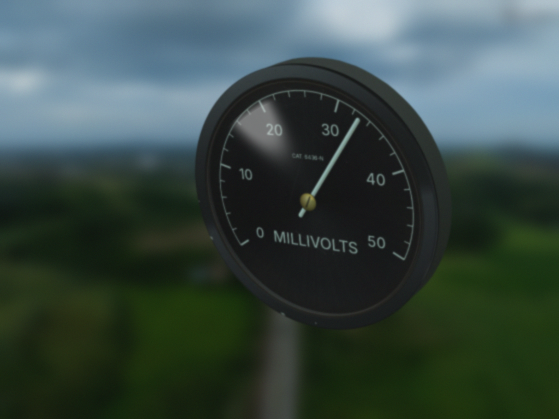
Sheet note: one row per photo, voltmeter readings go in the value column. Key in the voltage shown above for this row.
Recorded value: 33 mV
